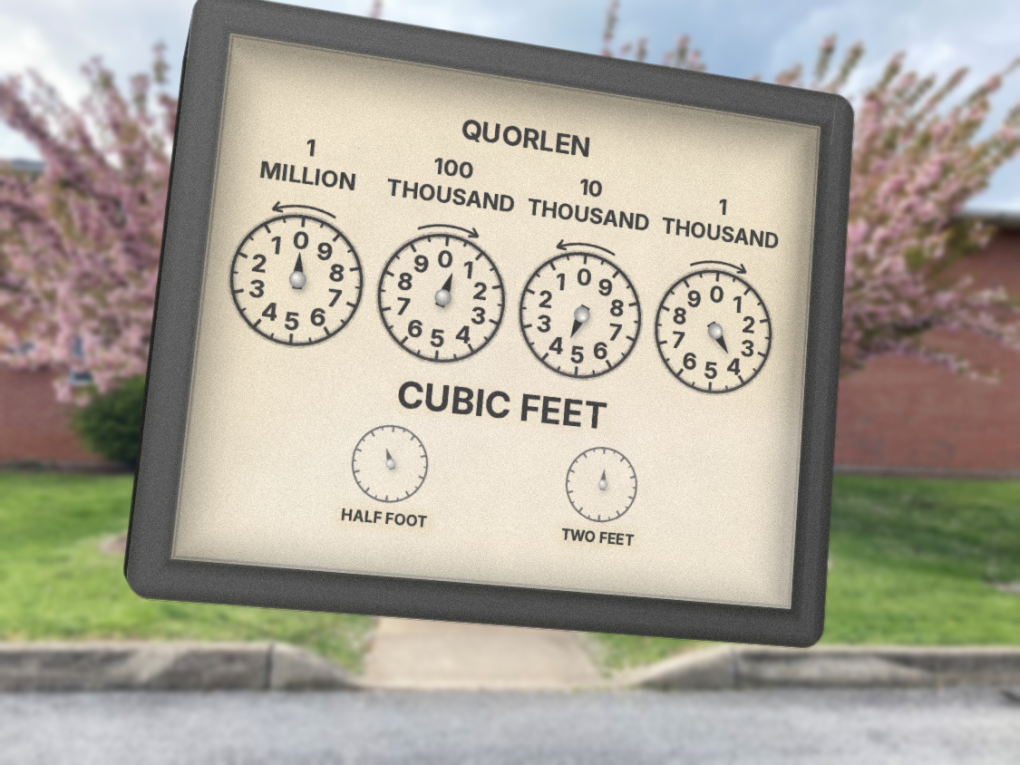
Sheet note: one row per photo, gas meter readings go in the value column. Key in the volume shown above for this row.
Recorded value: 4400 ft³
